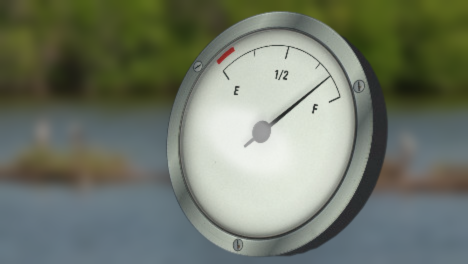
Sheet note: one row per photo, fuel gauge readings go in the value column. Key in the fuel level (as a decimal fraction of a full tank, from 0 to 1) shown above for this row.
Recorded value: 0.875
